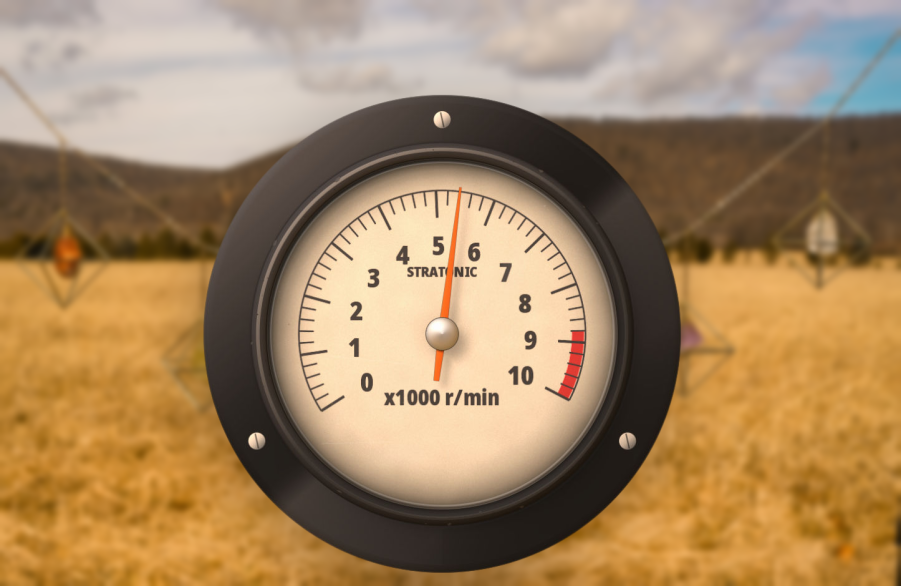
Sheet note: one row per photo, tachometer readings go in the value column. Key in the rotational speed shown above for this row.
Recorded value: 5400 rpm
